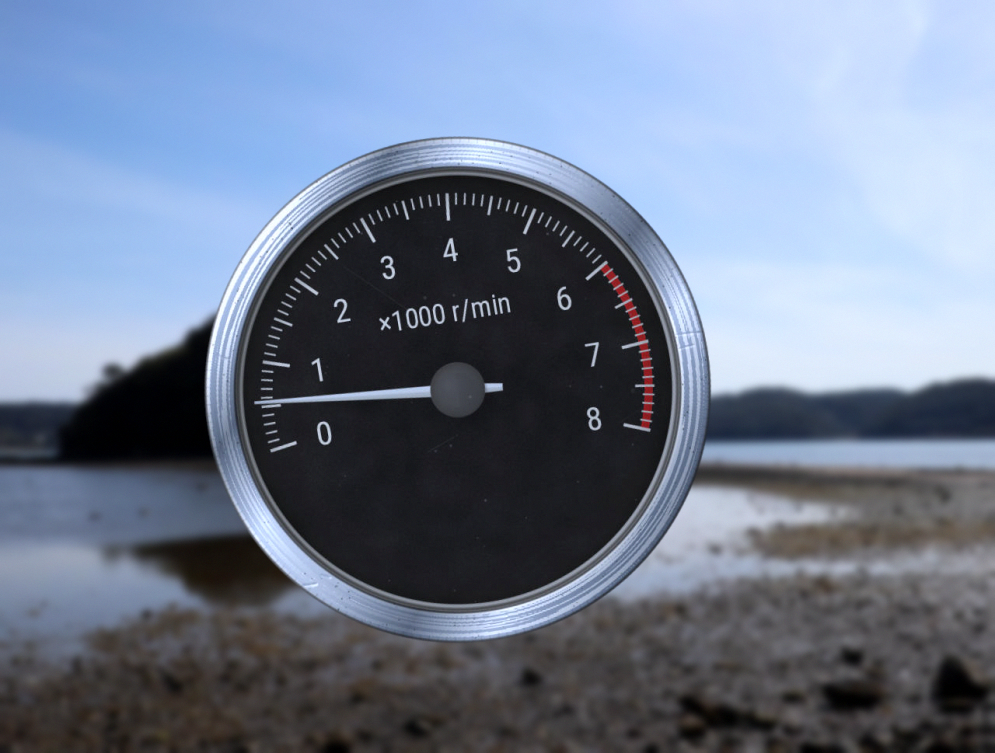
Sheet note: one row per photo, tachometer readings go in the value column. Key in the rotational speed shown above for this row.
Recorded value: 550 rpm
